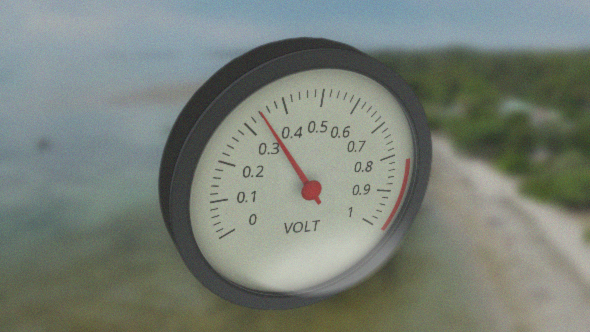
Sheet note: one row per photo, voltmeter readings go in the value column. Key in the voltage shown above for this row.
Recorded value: 0.34 V
